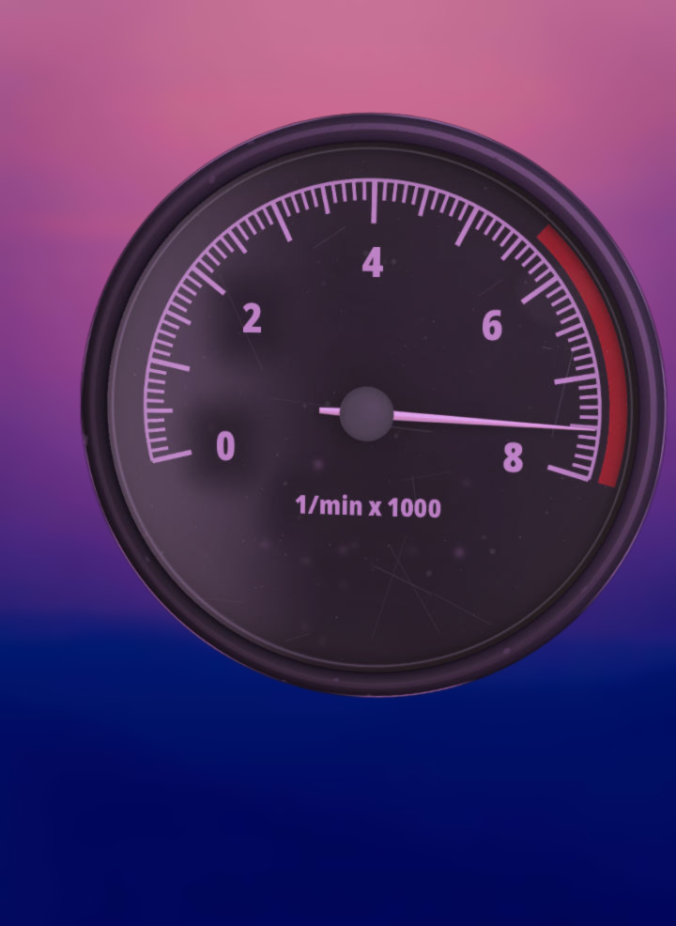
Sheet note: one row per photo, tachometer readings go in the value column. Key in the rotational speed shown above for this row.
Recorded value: 7500 rpm
